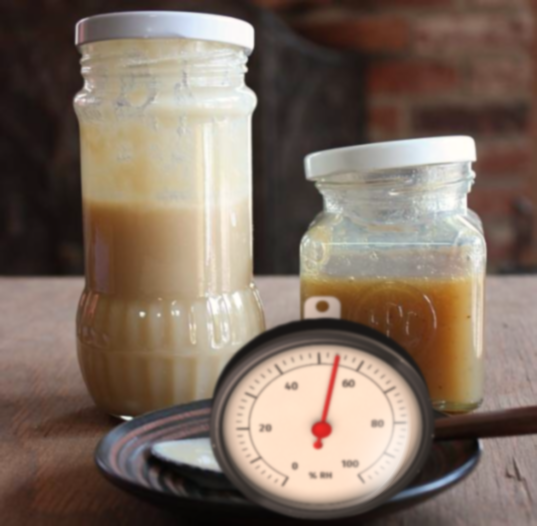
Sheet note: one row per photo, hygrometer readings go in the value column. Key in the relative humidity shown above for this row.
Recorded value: 54 %
